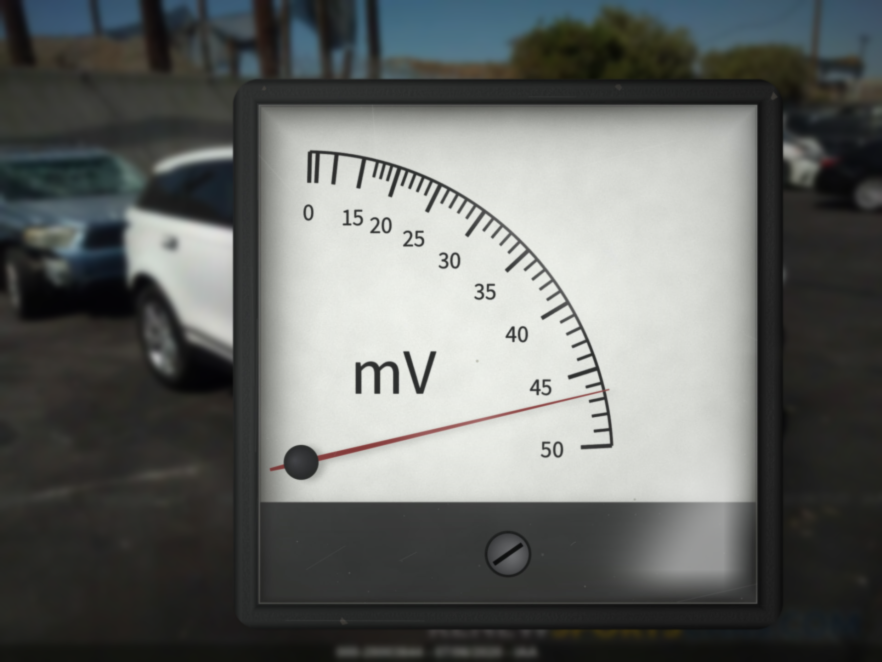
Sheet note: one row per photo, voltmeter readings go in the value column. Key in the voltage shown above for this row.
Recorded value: 46.5 mV
